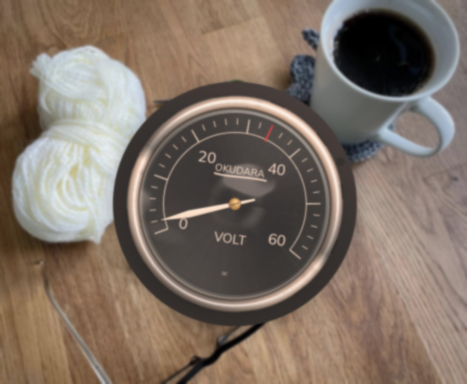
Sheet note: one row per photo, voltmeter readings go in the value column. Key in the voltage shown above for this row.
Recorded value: 2 V
